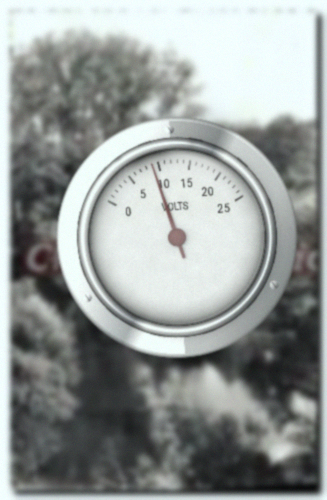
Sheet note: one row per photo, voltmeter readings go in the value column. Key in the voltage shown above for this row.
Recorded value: 9 V
